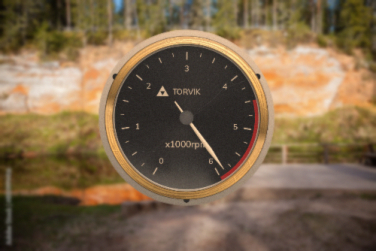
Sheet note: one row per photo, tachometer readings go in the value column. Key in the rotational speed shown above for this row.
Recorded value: 5875 rpm
